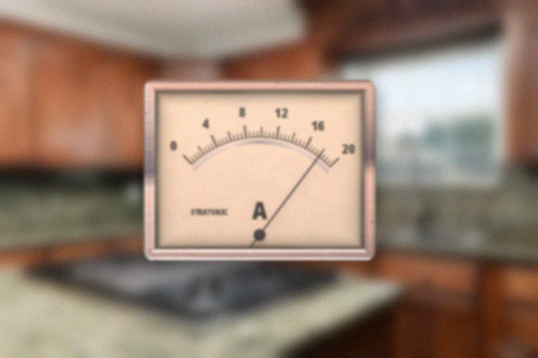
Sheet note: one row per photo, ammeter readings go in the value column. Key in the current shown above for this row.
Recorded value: 18 A
